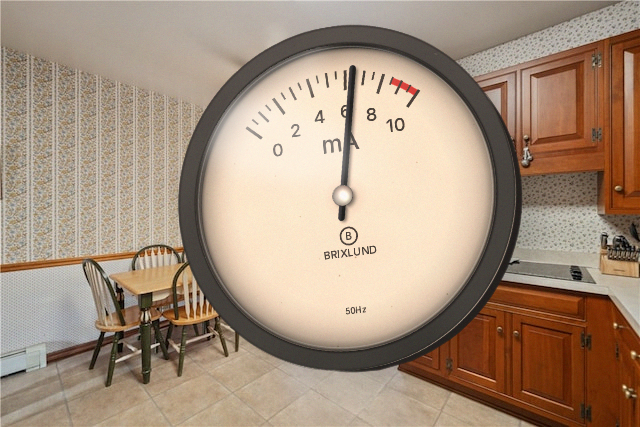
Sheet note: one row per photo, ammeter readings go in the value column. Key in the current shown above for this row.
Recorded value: 6.5 mA
